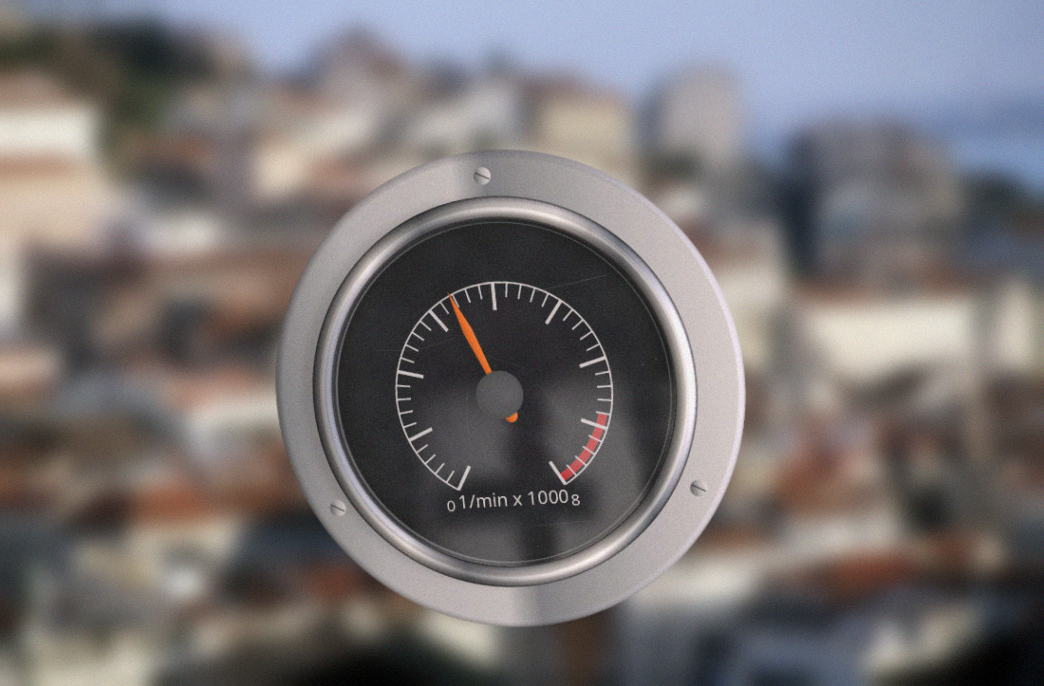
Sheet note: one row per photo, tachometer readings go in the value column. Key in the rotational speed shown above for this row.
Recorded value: 3400 rpm
